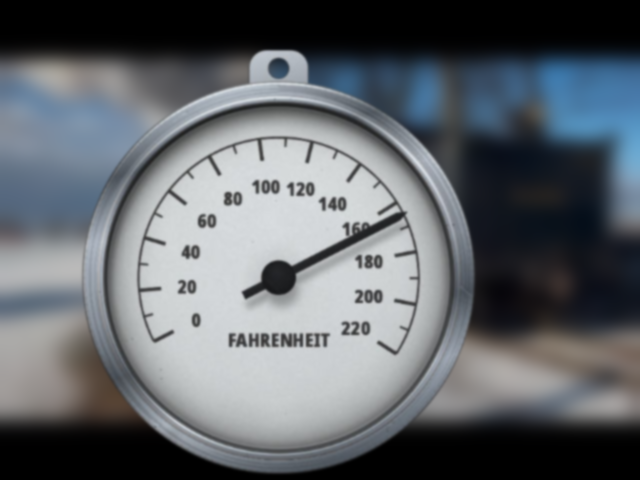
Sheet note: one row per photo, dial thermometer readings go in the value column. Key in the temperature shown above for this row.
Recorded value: 165 °F
